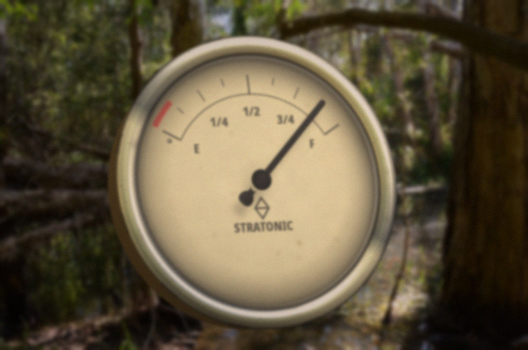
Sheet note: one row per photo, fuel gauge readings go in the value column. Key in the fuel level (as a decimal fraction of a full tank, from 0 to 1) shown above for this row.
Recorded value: 0.875
